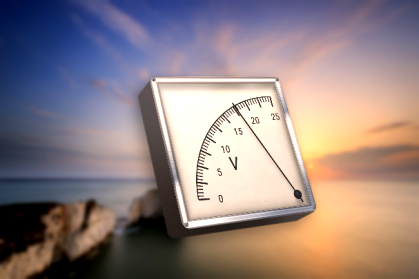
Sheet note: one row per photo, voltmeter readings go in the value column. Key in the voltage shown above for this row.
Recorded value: 17.5 V
